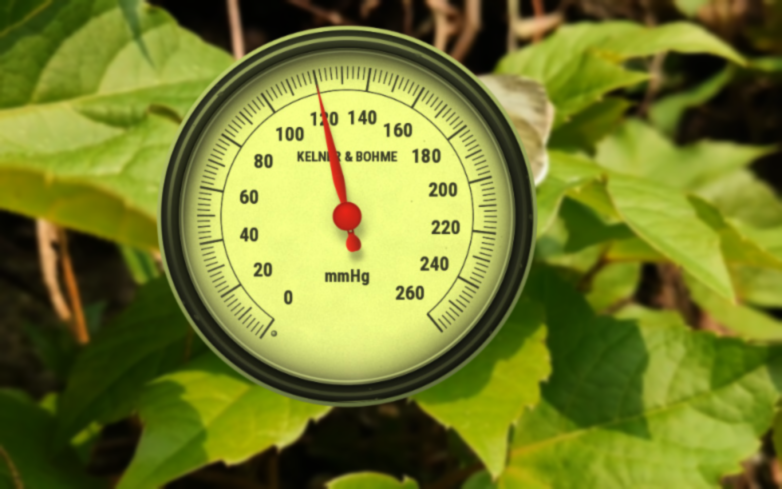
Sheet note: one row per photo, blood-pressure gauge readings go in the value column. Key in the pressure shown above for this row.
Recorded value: 120 mmHg
